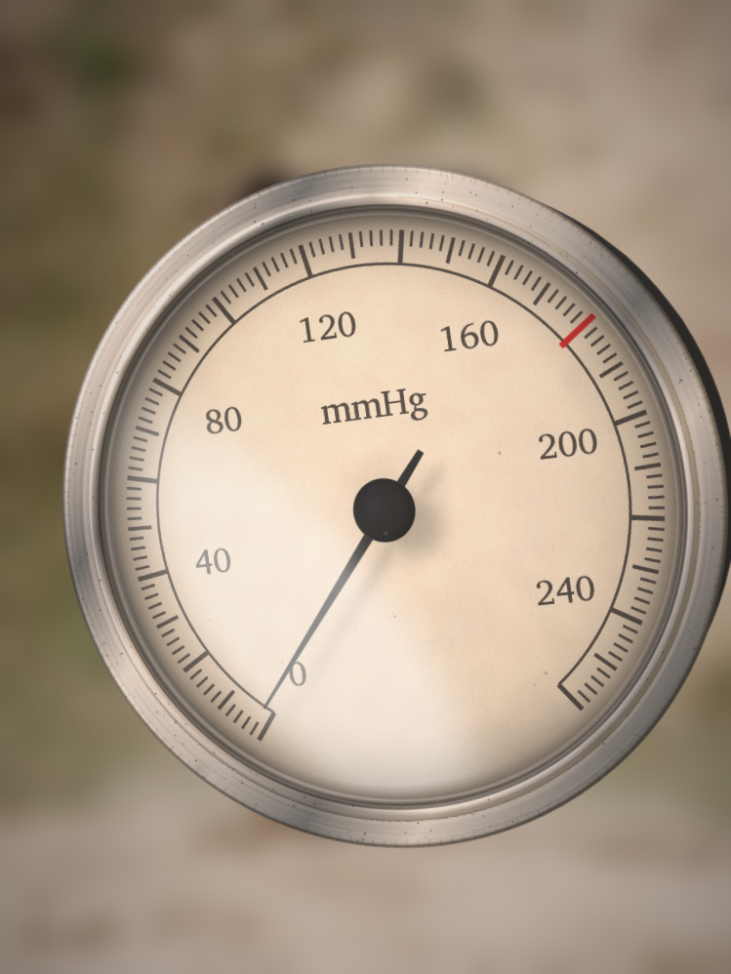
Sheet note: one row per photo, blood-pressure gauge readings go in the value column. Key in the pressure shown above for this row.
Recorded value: 2 mmHg
